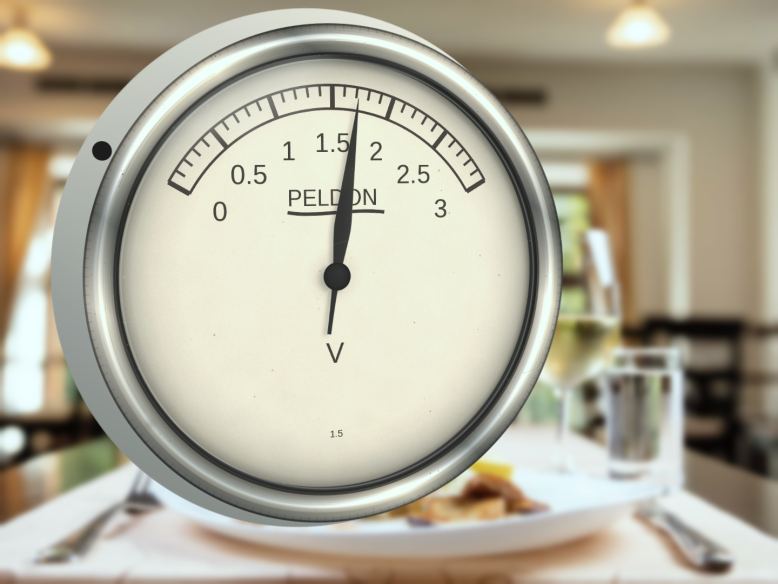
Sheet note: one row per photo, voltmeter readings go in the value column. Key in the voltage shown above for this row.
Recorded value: 1.7 V
